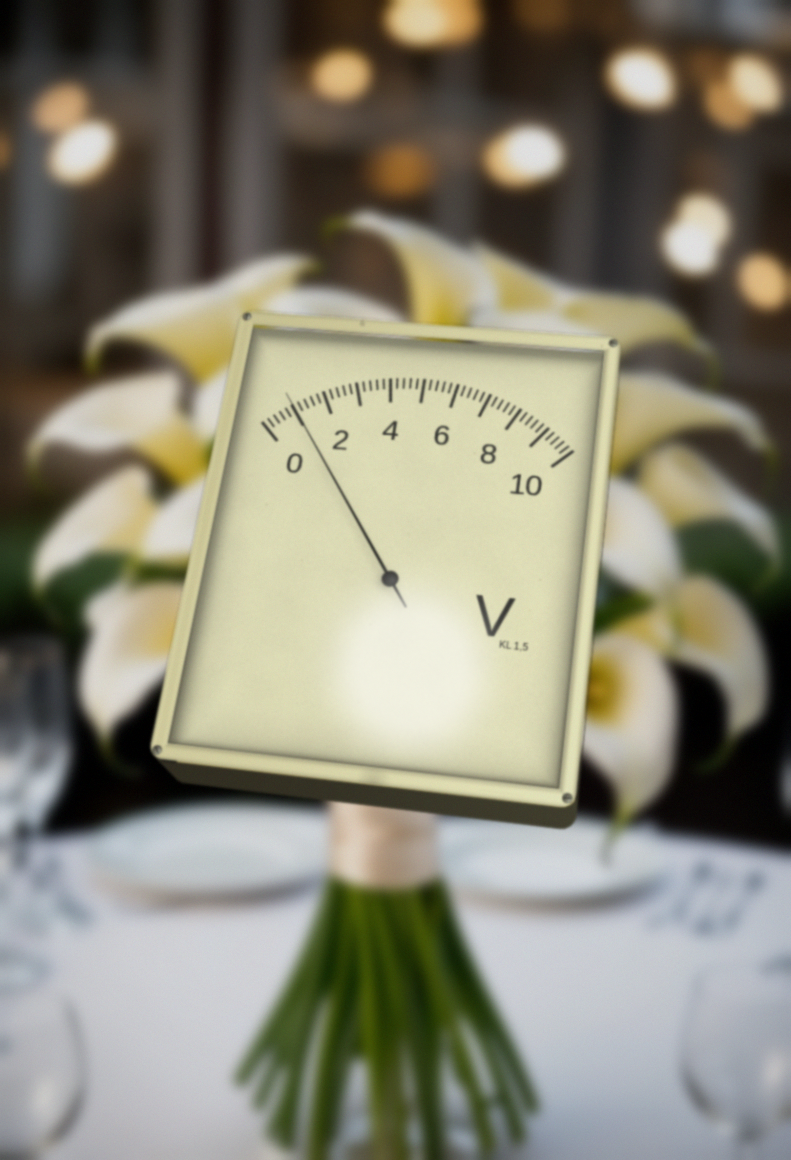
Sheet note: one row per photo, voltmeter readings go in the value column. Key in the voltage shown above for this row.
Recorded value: 1 V
